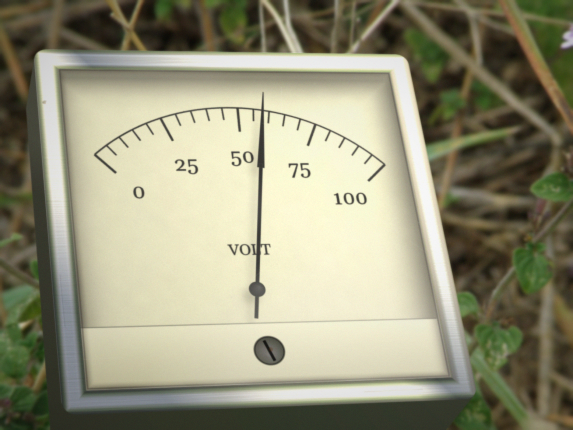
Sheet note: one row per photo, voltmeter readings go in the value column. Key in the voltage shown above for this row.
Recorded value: 57.5 V
